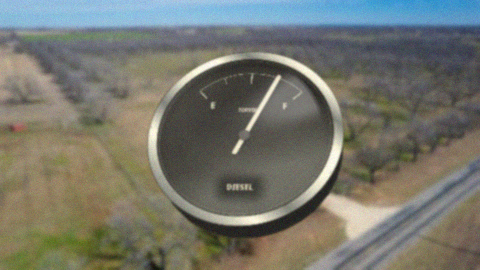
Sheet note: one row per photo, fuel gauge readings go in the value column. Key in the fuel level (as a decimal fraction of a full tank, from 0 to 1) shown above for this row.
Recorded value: 0.75
